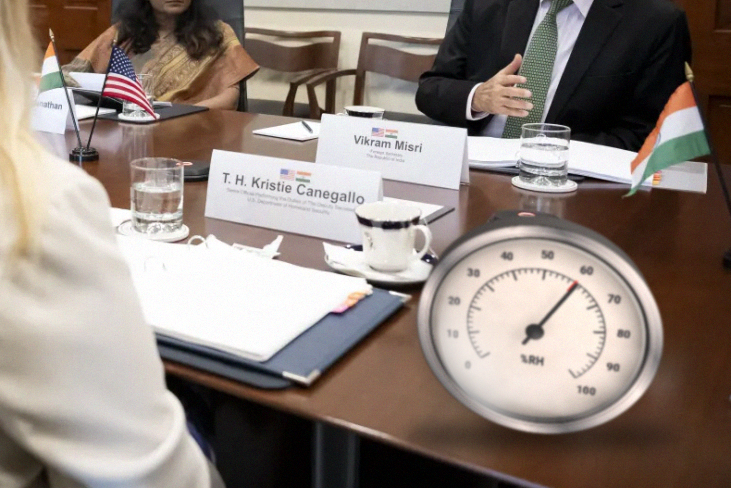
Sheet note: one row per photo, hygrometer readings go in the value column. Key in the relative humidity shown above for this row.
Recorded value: 60 %
